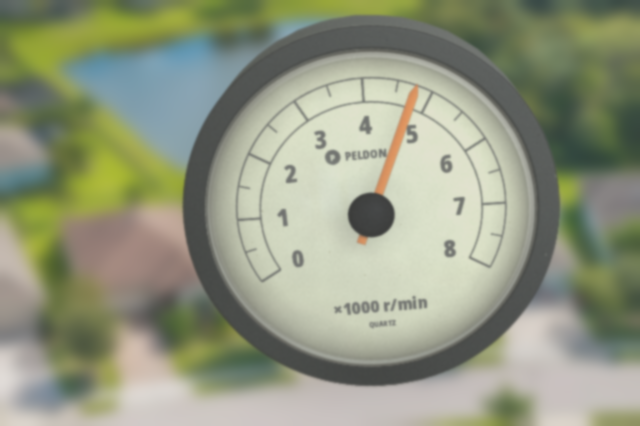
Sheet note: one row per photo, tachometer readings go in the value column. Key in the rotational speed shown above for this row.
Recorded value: 4750 rpm
